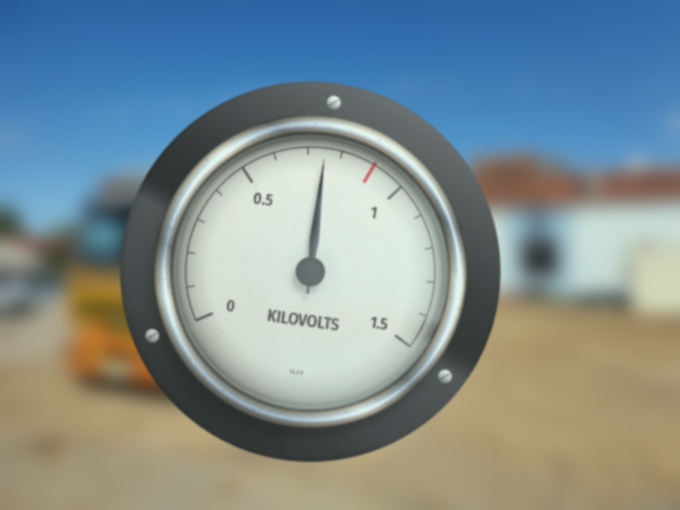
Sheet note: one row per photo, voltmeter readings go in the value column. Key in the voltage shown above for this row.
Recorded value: 0.75 kV
